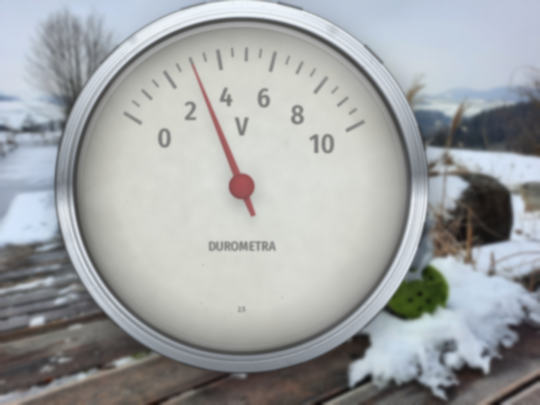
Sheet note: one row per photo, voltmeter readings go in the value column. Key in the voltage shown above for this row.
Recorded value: 3 V
